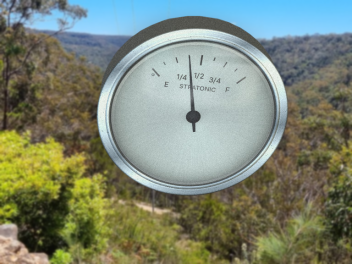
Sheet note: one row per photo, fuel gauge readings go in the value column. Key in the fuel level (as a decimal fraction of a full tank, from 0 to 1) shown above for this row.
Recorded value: 0.375
